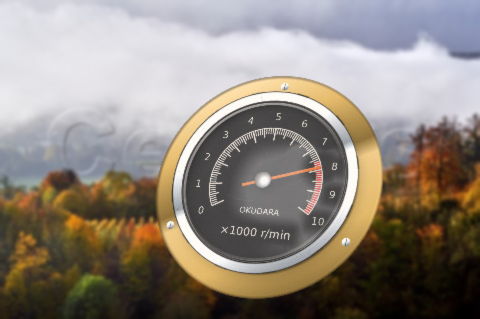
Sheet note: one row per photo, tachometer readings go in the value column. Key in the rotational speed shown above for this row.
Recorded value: 8000 rpm
